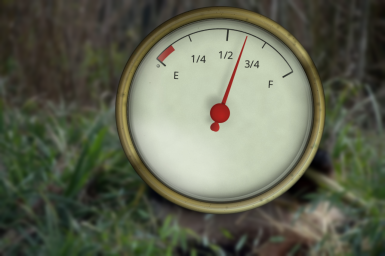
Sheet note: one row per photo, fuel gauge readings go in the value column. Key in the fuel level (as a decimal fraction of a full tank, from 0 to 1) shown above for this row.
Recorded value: 0.625
